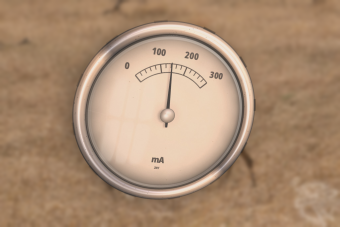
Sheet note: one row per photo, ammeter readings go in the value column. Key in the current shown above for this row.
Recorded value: 140 mA
